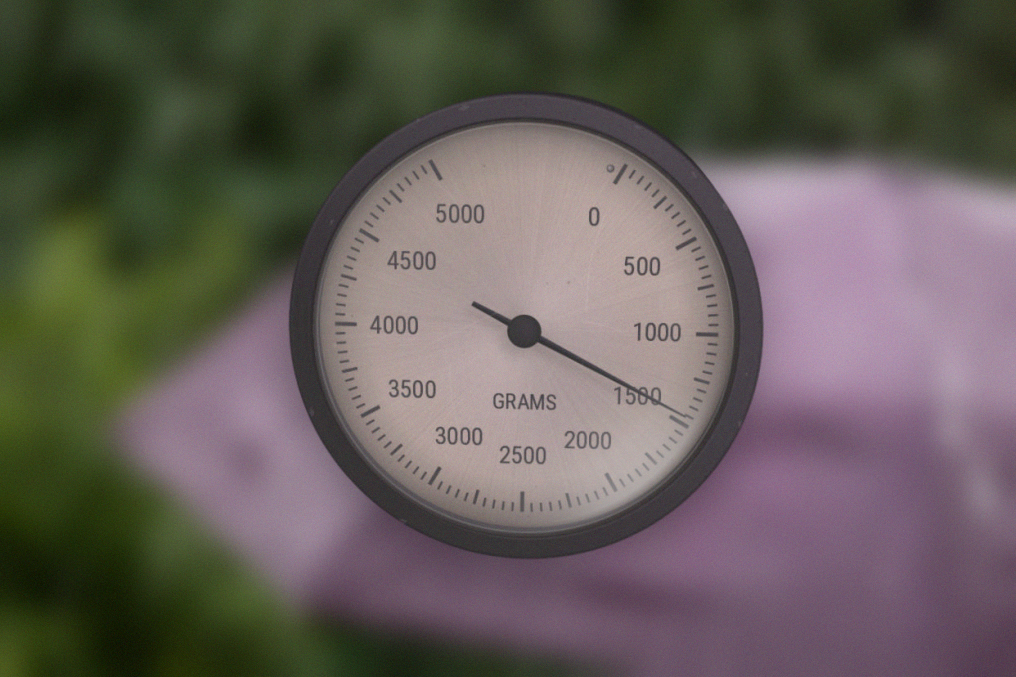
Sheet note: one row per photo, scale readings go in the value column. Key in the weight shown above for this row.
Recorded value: 1450 g
